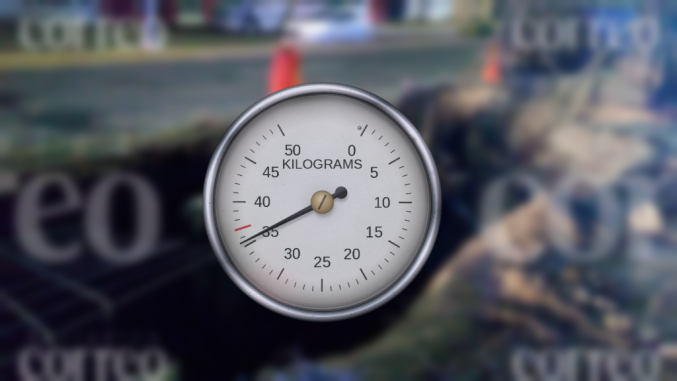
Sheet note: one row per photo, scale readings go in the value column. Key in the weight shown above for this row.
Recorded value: 35.5 kg
